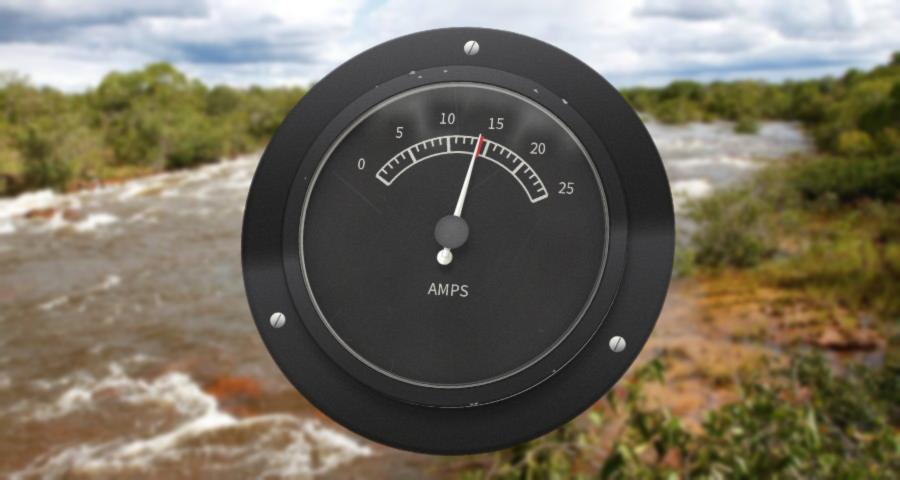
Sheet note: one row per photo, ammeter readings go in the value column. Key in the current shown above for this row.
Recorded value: 14 A
